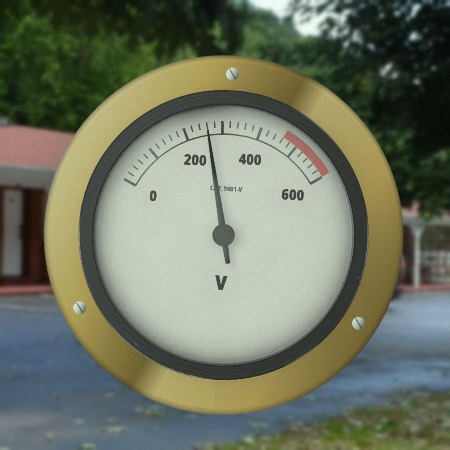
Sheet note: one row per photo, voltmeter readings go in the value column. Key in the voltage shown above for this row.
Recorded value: 260 V
